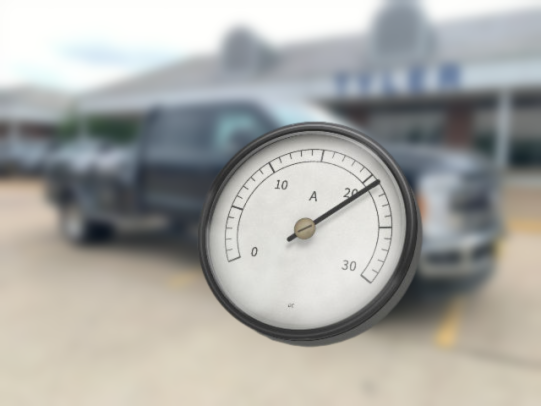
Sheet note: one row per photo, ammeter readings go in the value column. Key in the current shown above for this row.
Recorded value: 21 A
